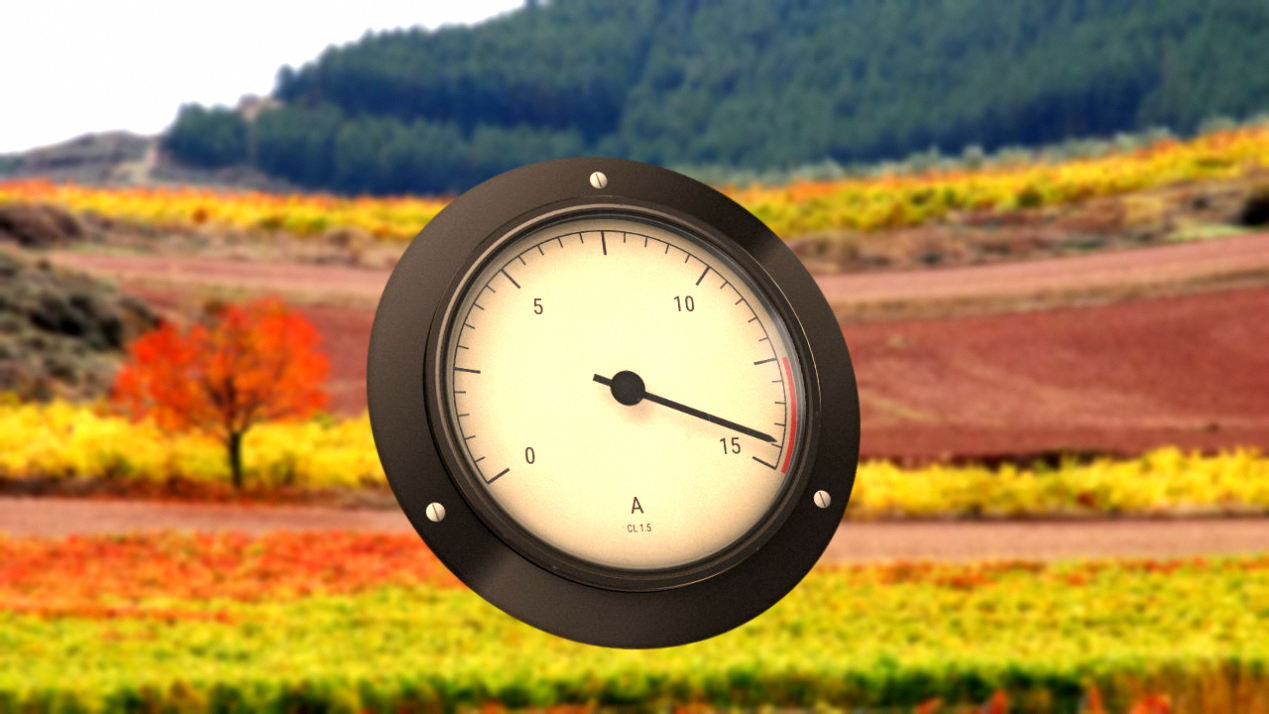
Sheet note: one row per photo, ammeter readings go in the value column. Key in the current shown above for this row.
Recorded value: 14.5 A
